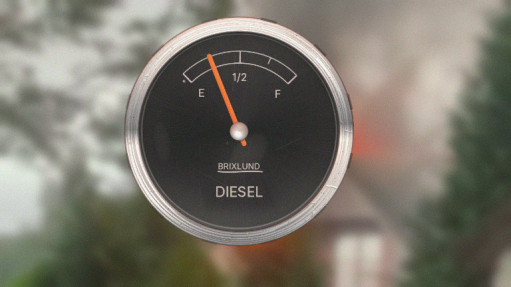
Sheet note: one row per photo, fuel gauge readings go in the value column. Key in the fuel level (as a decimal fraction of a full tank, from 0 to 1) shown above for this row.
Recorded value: 0.25
